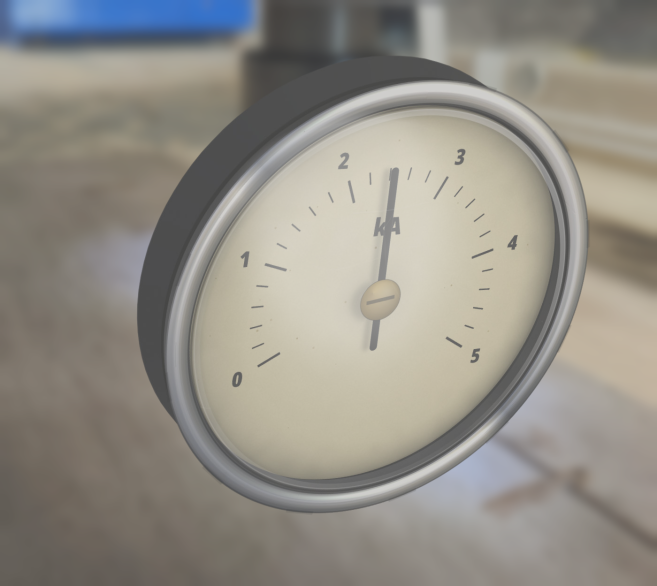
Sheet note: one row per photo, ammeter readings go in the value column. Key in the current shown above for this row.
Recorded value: 2.4 kA
